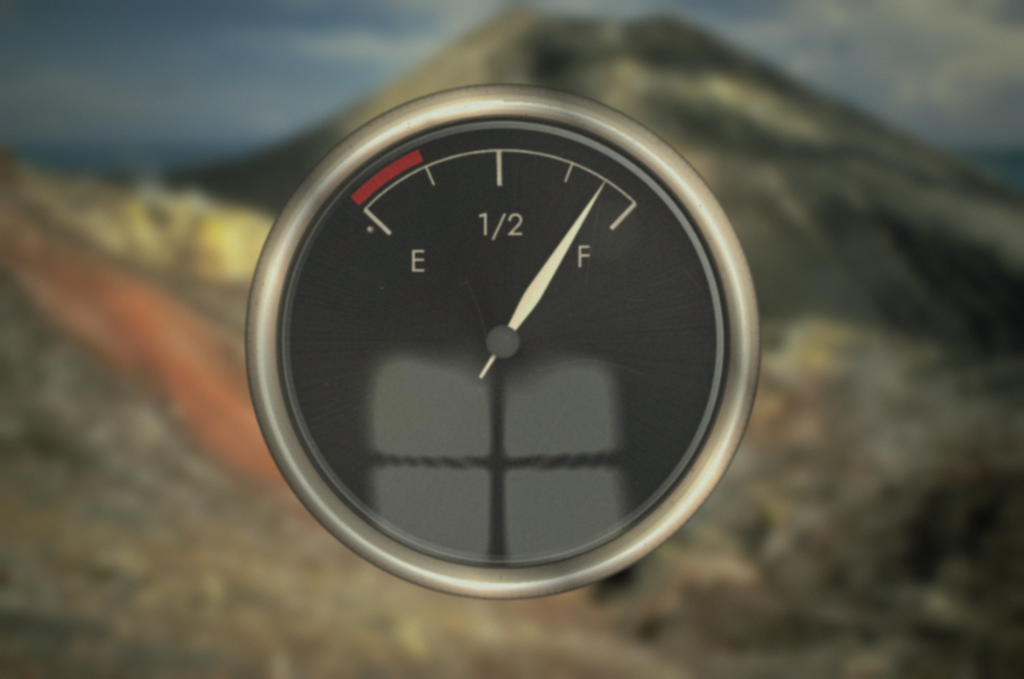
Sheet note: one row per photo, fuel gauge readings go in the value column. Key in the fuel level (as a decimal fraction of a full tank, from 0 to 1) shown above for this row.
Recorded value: 0.875
